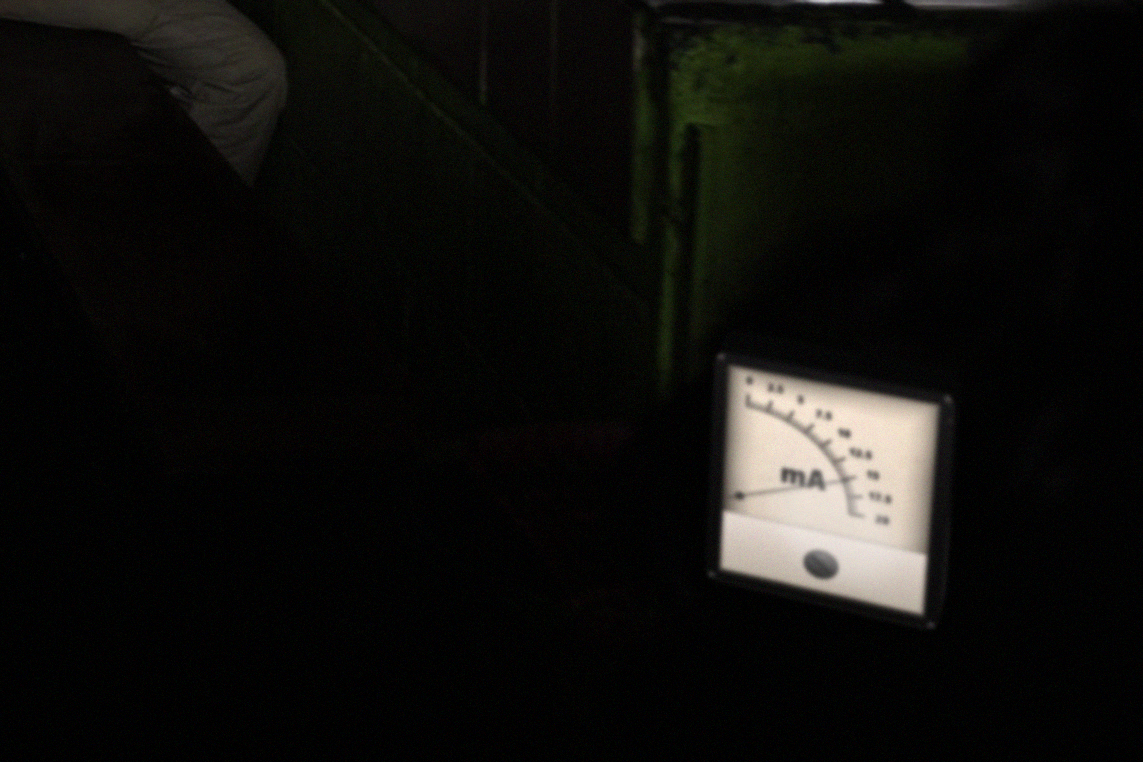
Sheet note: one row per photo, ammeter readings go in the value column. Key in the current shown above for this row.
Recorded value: 15 mA
